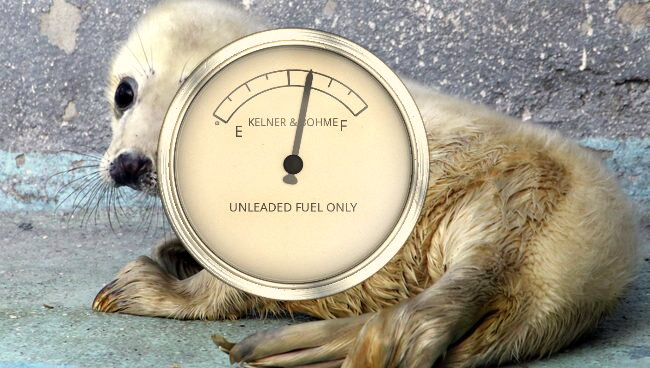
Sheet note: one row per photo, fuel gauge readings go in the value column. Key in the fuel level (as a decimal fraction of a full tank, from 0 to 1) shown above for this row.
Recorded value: 0.625
